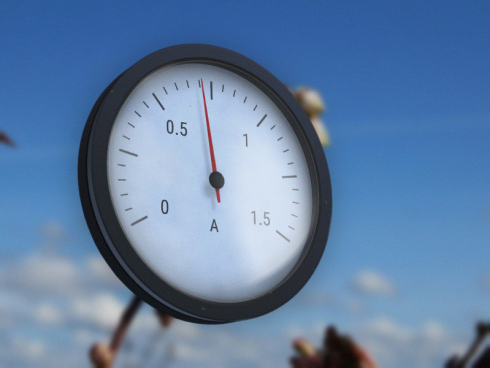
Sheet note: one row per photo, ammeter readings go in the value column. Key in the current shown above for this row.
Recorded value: 0.7 A
